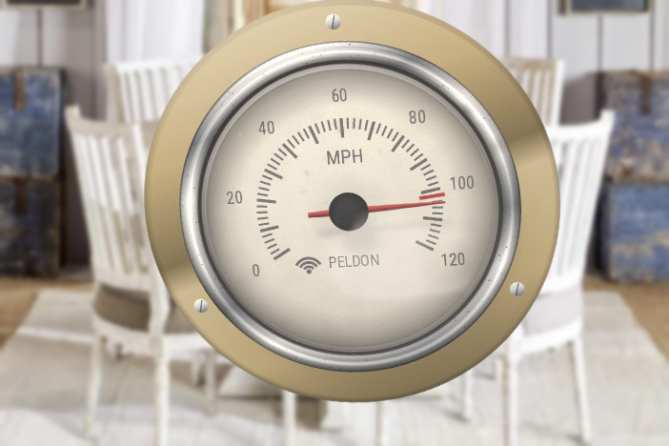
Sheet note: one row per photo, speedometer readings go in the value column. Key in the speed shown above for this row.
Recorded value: 104 mph
